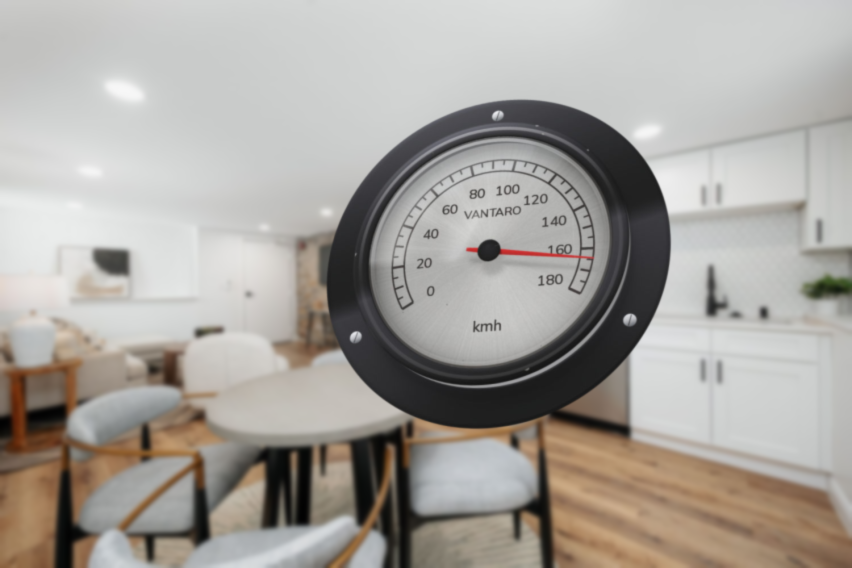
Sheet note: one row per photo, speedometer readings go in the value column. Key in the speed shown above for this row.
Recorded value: 165 km/h
